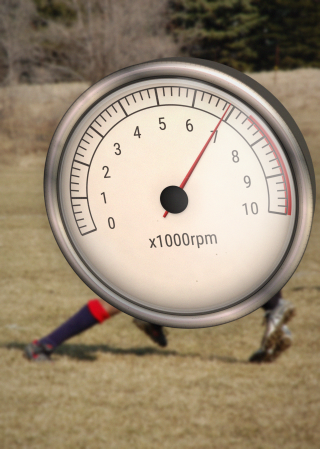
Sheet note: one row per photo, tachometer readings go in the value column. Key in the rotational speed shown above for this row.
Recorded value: 6900 rpm
